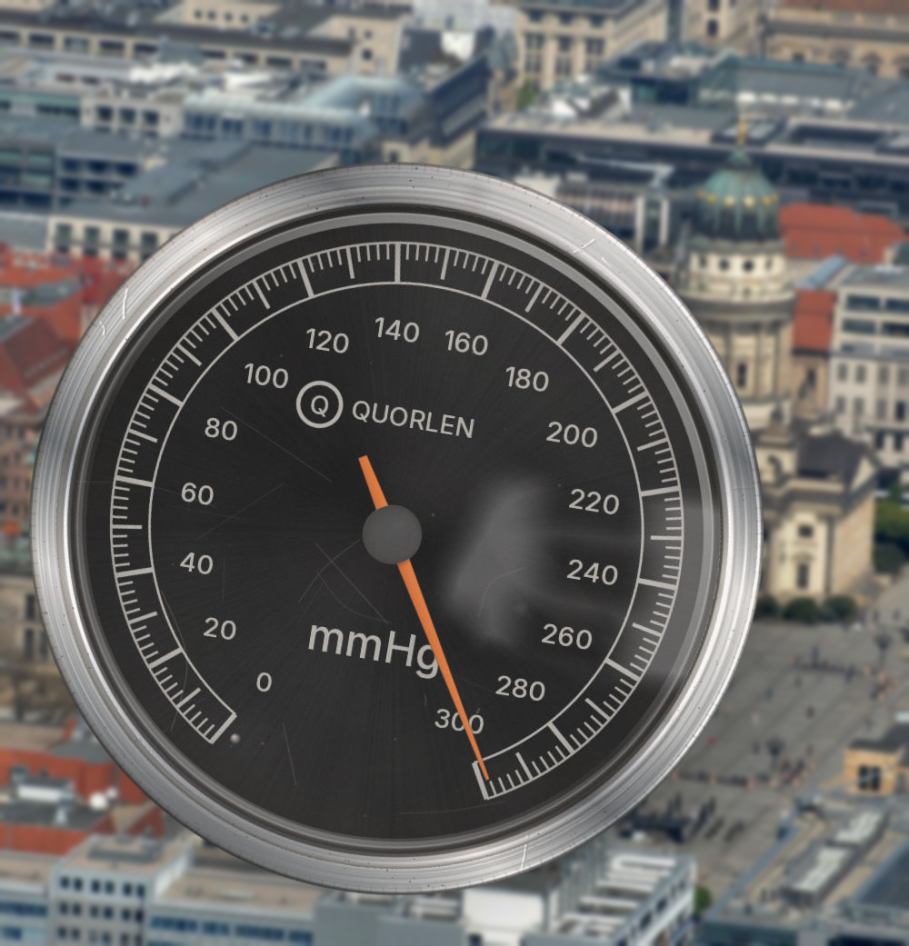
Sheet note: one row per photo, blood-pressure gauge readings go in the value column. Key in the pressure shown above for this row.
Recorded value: 298 mmHg
